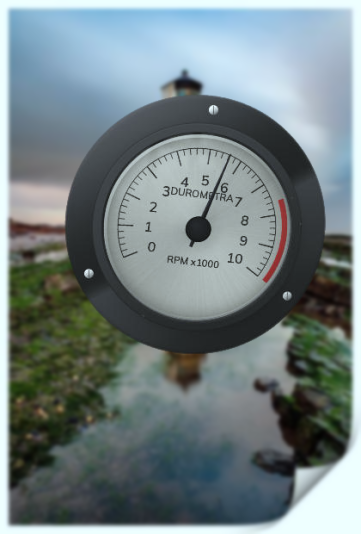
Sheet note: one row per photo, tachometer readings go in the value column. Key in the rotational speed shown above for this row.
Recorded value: 5600 rpm
